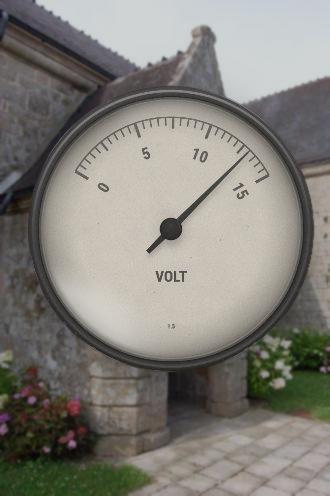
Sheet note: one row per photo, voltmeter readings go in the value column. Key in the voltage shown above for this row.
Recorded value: 13 V
